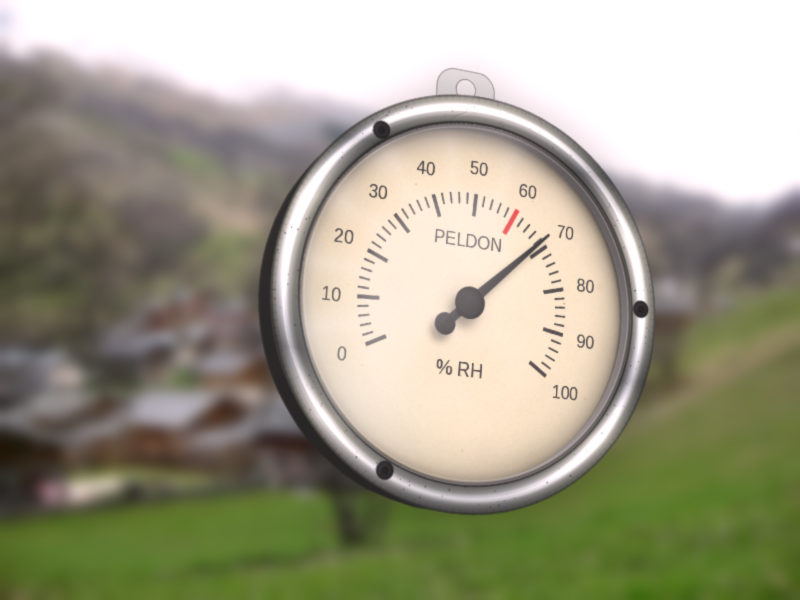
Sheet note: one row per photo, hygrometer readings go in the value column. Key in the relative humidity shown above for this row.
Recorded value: 68 %
